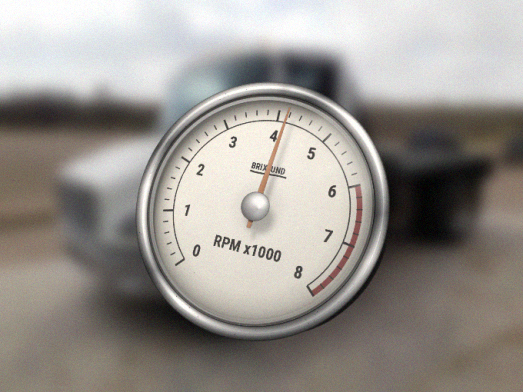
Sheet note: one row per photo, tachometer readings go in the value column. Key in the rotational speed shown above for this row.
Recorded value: 4200 rpm
